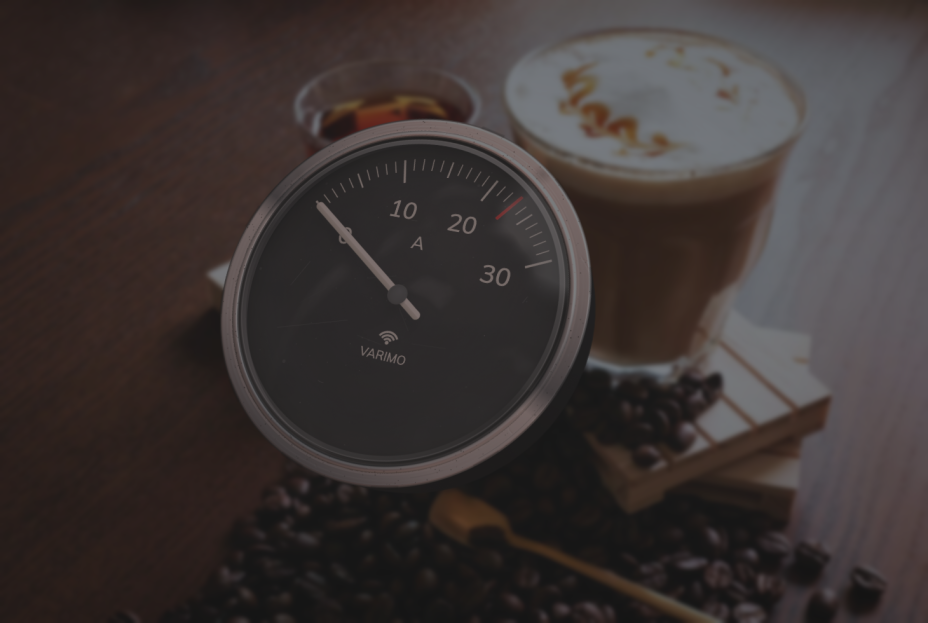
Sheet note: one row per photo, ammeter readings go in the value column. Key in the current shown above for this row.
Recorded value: 0 A
